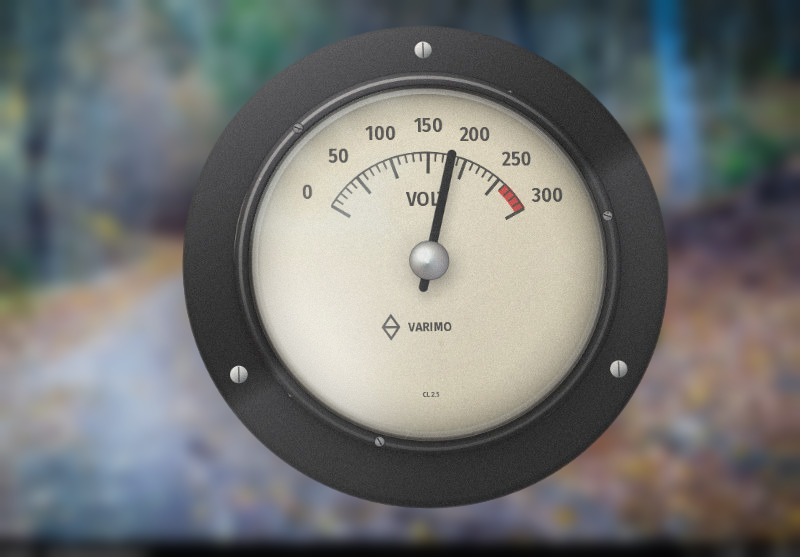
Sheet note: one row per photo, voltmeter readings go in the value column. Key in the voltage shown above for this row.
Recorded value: 180 V
